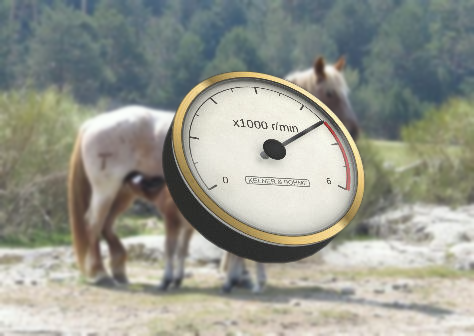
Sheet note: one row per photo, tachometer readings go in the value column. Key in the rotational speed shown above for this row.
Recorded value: 4500 rpm
